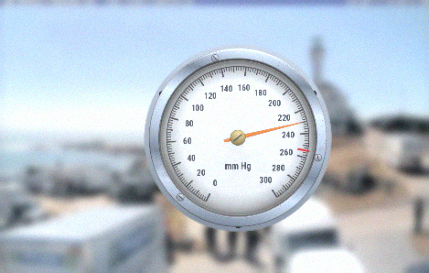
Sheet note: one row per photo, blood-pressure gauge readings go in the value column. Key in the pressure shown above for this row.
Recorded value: 230 mmHg
